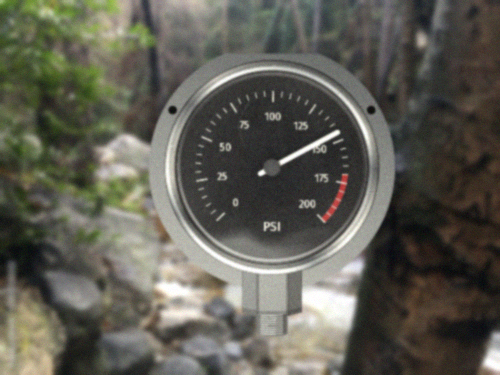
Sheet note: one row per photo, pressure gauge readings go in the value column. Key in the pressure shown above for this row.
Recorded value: 145 psi
